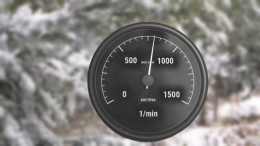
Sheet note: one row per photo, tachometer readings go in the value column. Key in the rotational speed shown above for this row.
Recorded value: 800 rpm
